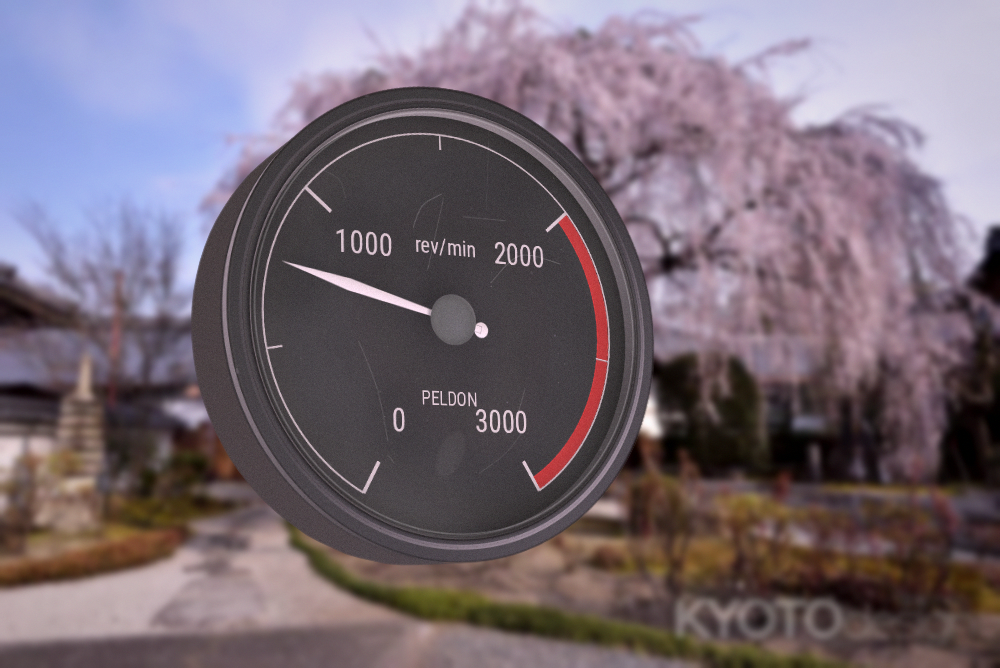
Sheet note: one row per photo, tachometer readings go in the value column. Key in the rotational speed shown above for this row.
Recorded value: 750 rpm
